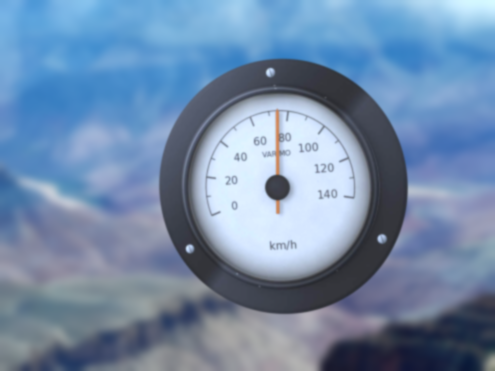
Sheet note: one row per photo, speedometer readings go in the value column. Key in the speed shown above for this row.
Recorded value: 75 km/h
